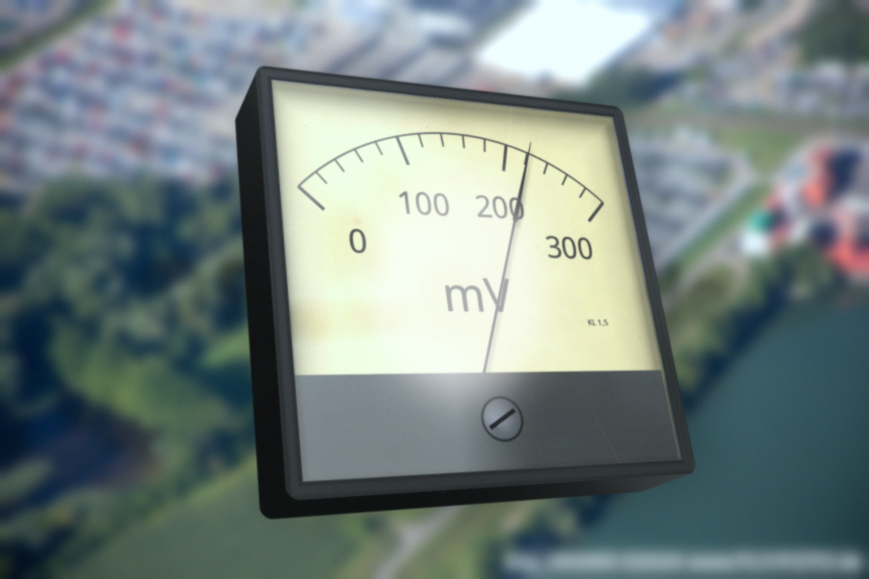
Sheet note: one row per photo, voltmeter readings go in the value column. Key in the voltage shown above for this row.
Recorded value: 220 mV
